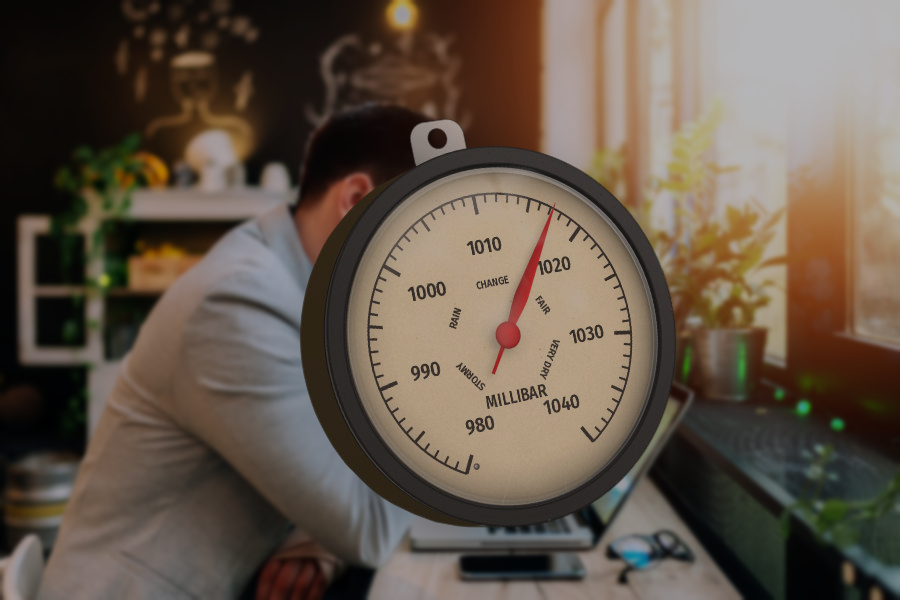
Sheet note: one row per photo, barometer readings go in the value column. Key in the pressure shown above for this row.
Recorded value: 1017 mbar
